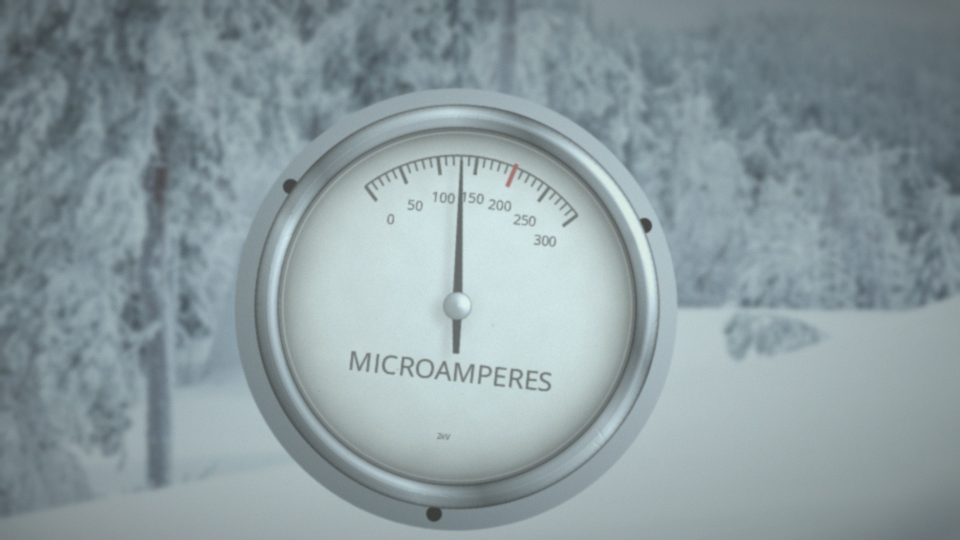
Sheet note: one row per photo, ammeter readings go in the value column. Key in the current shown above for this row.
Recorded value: 130 µA
